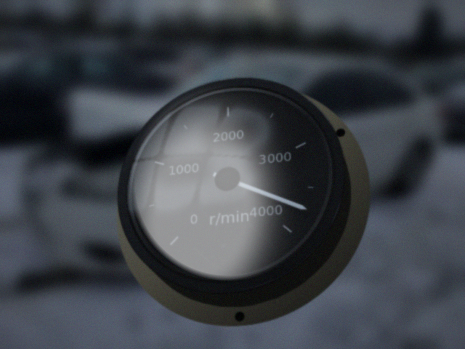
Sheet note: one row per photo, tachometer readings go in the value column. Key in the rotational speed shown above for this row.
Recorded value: 3750 rpm
